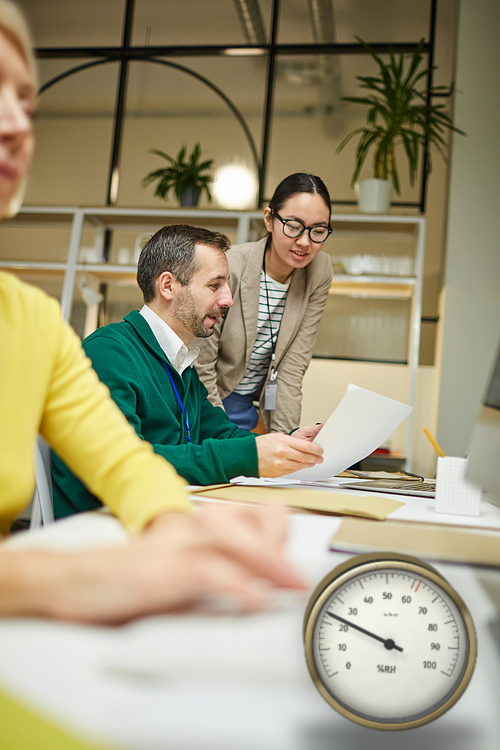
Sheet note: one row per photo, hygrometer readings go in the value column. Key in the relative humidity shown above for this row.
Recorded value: 24 %
